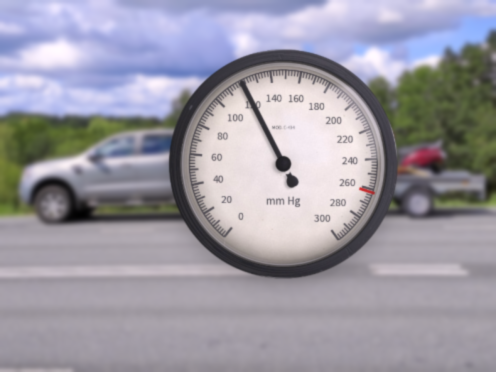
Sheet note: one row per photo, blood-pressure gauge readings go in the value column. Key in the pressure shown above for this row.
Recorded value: 120 mmHg
